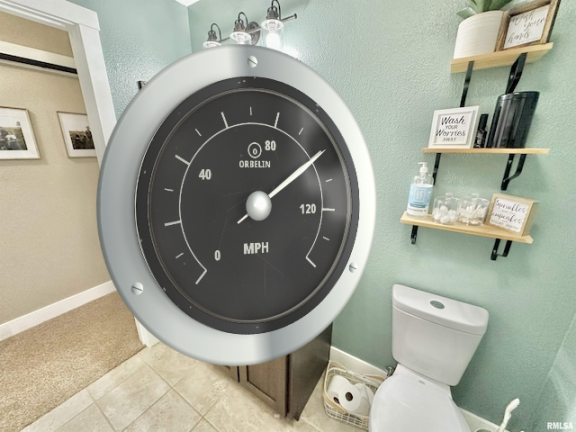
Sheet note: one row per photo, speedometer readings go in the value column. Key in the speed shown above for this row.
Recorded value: 100 mph
